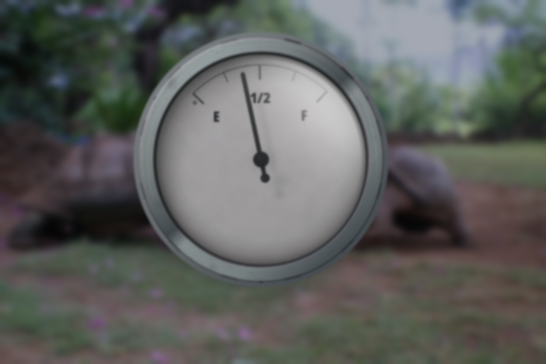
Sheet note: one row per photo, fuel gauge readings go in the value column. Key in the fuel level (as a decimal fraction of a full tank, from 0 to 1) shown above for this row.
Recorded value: 0.375
